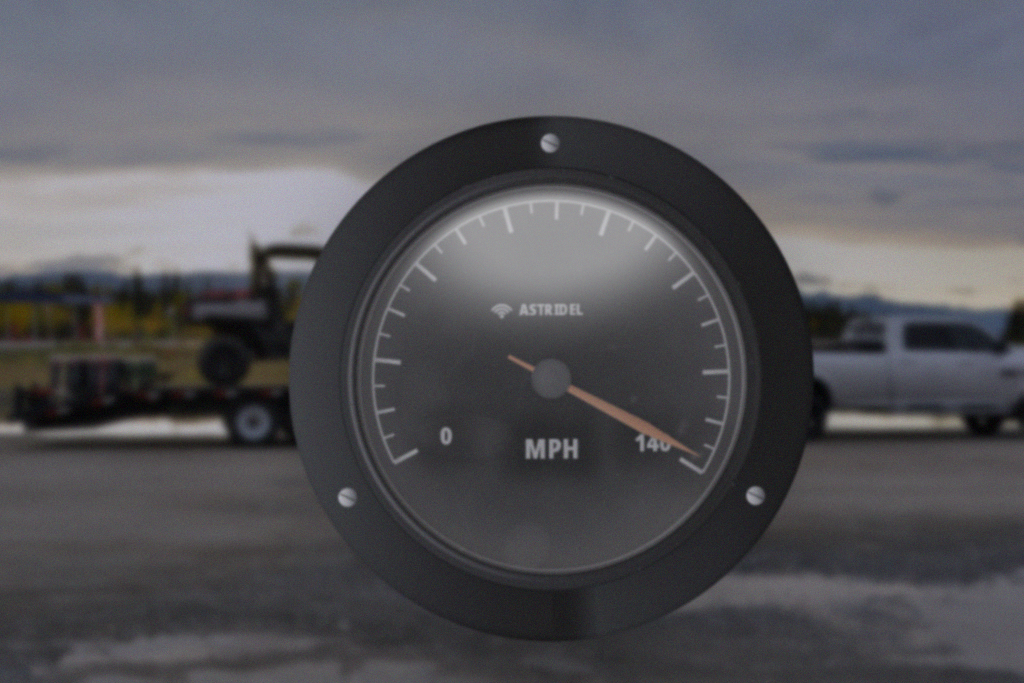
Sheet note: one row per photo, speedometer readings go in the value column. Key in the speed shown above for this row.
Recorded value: 137.5 mph
